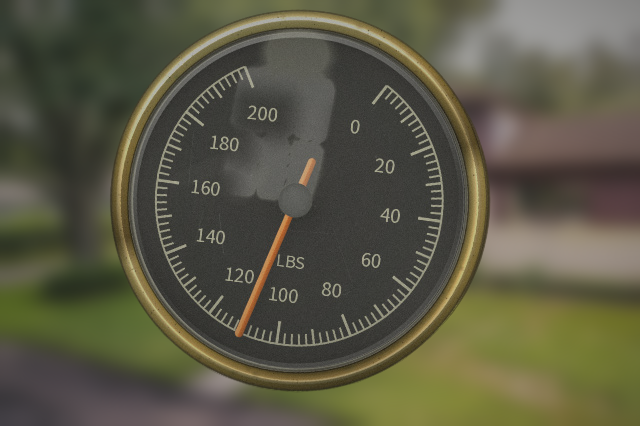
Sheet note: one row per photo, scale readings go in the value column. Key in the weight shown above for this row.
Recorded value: 110 lb
